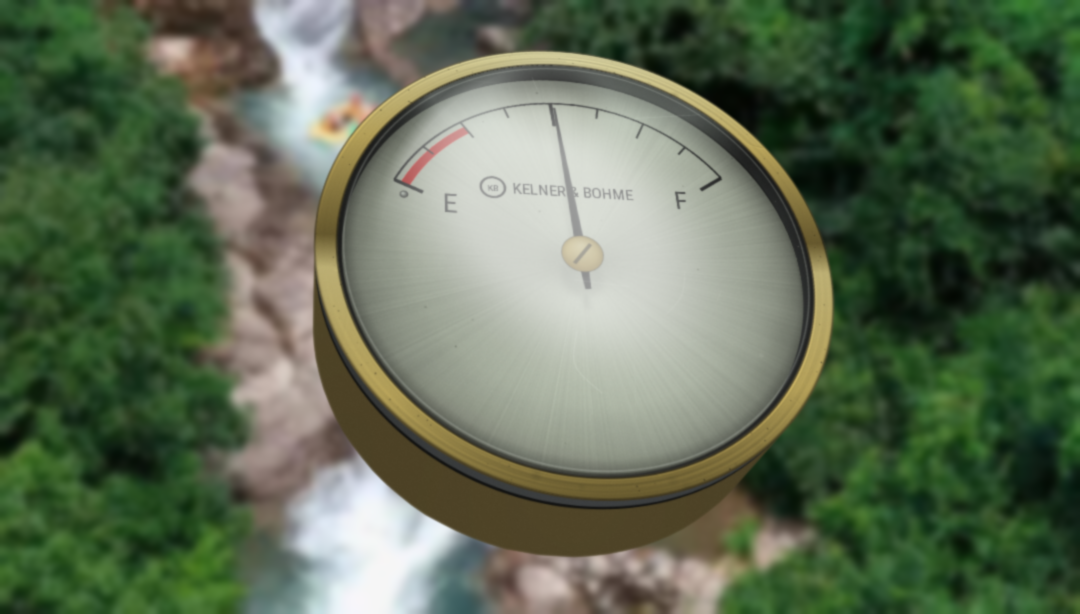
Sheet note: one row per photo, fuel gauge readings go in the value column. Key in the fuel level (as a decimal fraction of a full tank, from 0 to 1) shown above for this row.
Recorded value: 0.5
